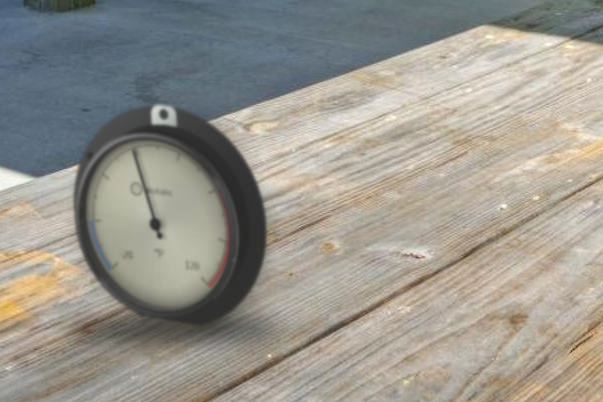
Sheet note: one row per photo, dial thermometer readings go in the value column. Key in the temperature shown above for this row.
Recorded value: 40 °F
